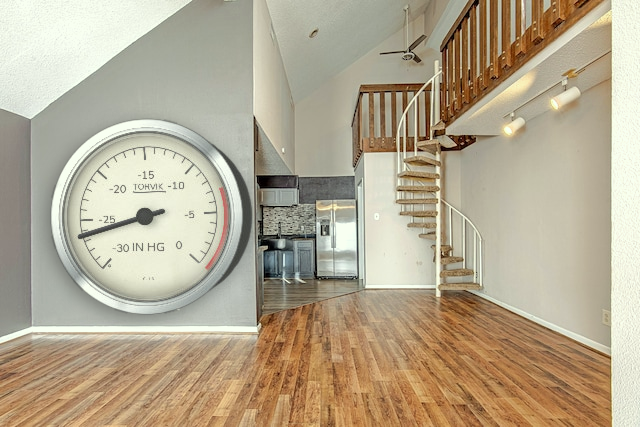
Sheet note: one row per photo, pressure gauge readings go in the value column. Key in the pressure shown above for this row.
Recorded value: -26.5 inHg
